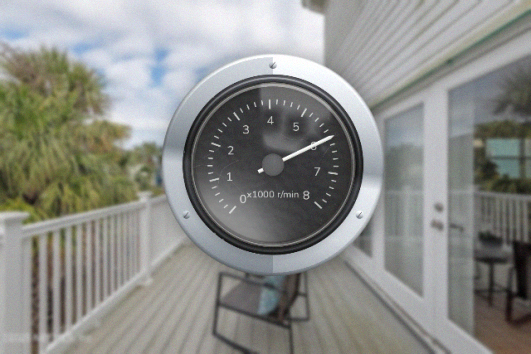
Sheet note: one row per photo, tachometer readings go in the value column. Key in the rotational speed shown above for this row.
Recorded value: 6000 rpm
